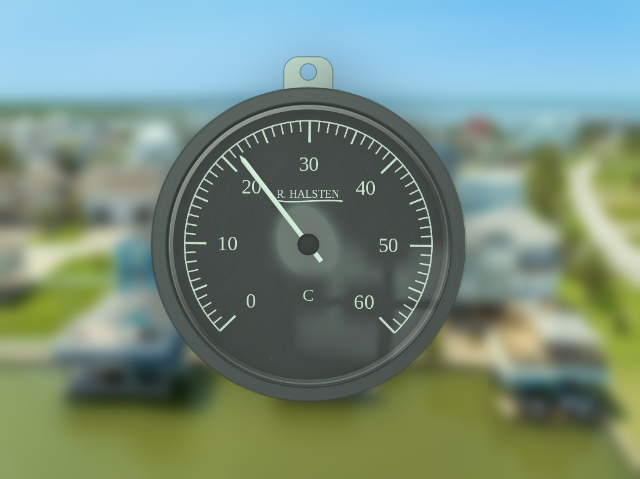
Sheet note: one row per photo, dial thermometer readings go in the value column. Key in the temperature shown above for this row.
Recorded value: 21.5 °C
